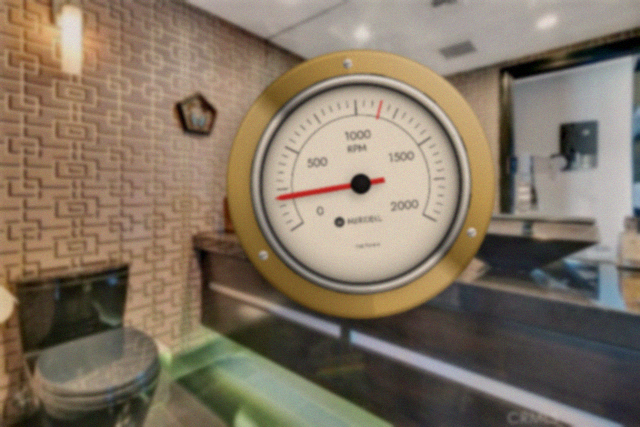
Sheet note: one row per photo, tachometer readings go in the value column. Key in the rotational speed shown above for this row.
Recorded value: 200 rpm
